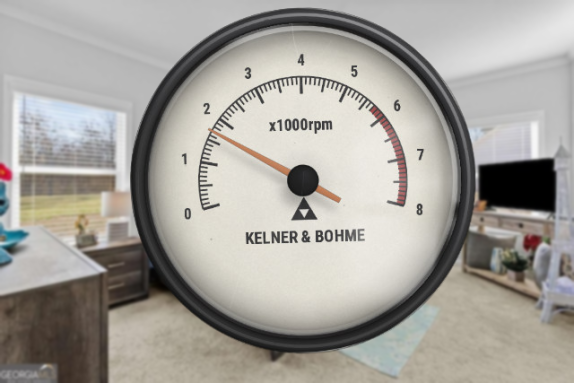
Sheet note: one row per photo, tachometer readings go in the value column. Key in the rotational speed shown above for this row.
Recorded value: 1700 rpm
